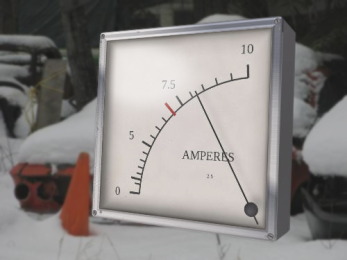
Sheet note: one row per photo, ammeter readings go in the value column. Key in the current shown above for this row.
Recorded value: 8.25 A
